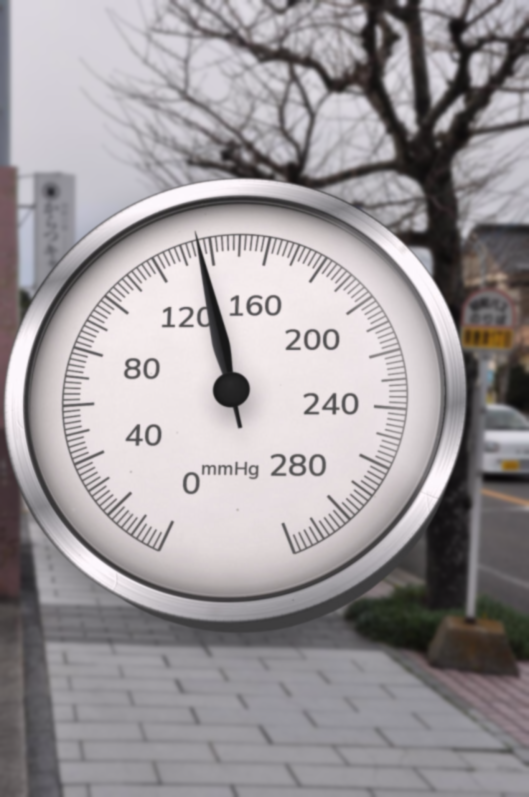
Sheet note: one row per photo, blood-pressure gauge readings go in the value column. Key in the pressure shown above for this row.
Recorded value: 136 mmHg
